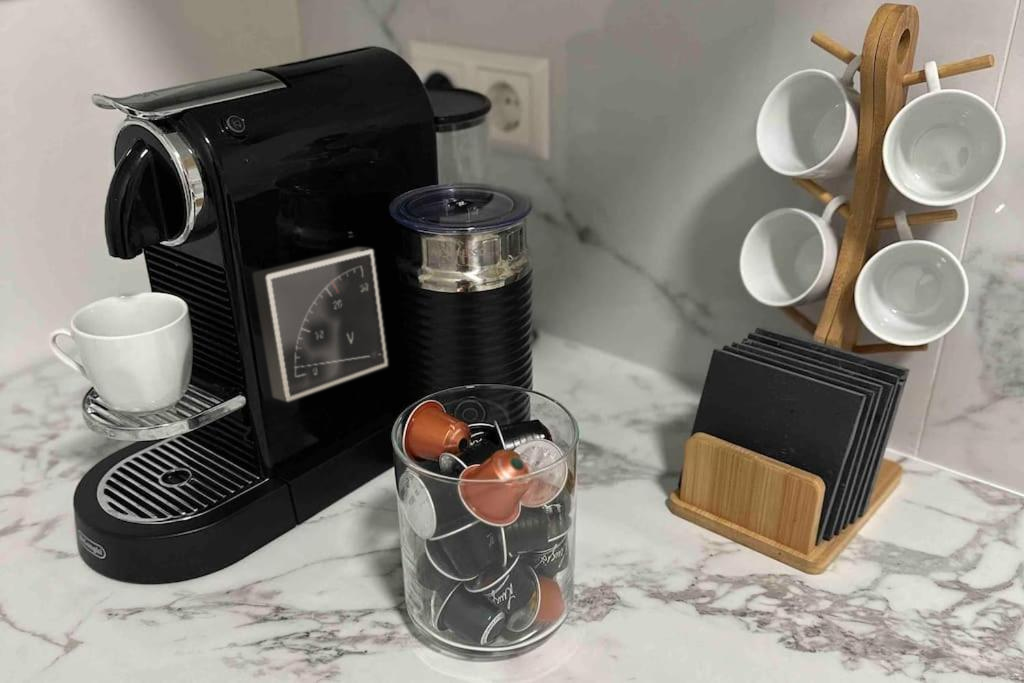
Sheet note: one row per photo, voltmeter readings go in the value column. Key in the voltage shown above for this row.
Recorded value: 2 V
